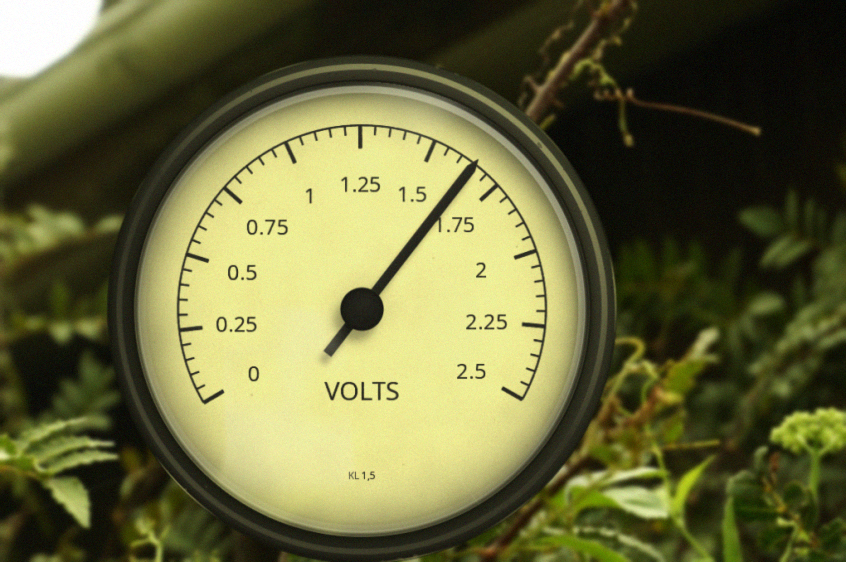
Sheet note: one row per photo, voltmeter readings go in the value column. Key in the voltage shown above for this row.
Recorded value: 1.65 V
